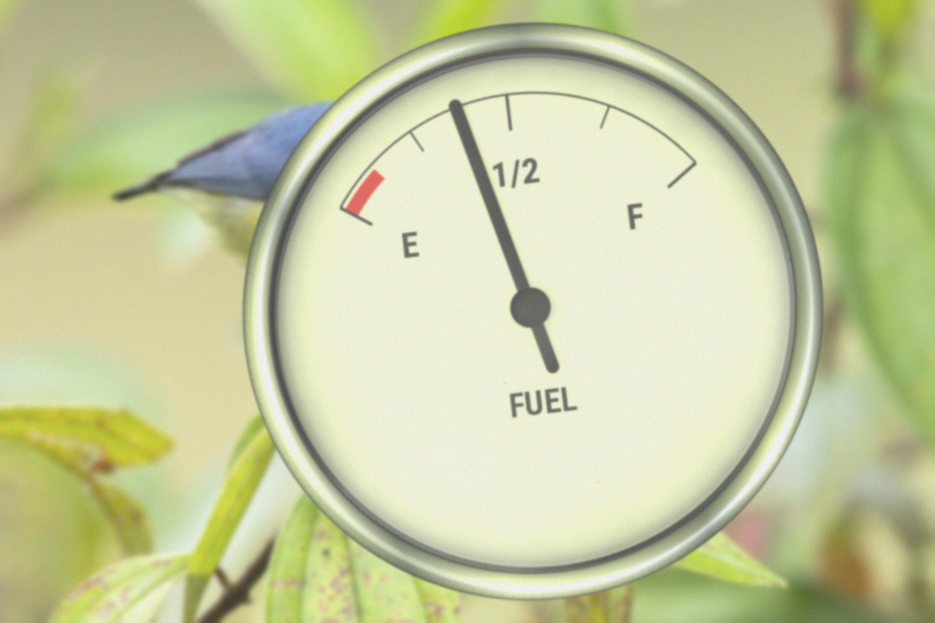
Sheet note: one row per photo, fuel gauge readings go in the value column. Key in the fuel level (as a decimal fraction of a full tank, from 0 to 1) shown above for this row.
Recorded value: 0.375
